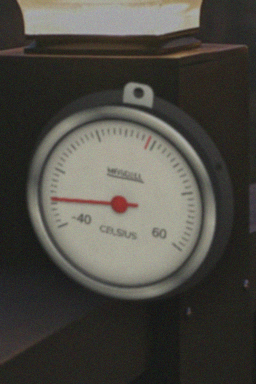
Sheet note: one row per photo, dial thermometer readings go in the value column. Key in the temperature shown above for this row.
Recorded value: -30 °C
